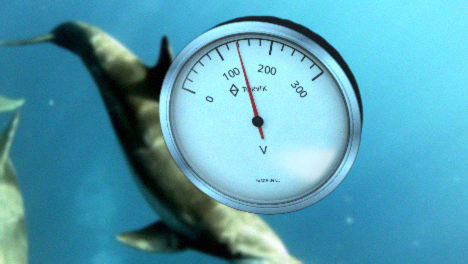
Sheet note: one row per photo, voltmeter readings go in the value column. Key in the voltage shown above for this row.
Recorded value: 140 V
